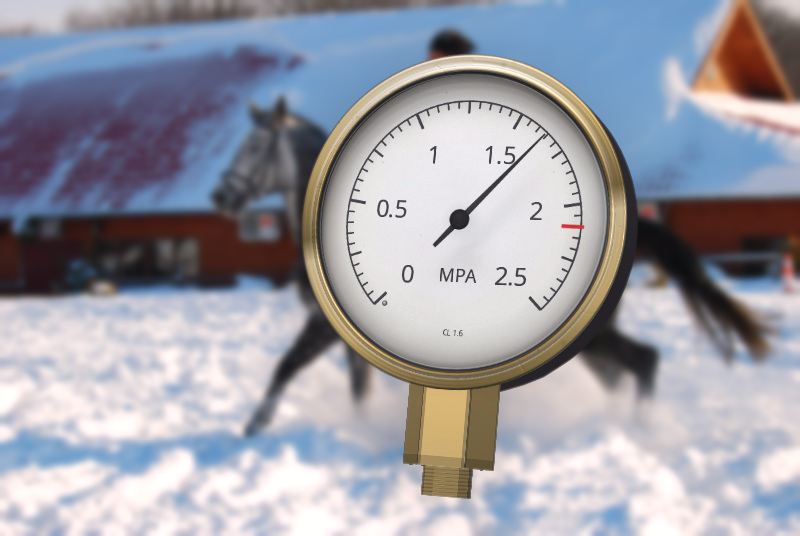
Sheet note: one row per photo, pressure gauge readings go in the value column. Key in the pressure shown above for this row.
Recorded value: 1.65 MPa
